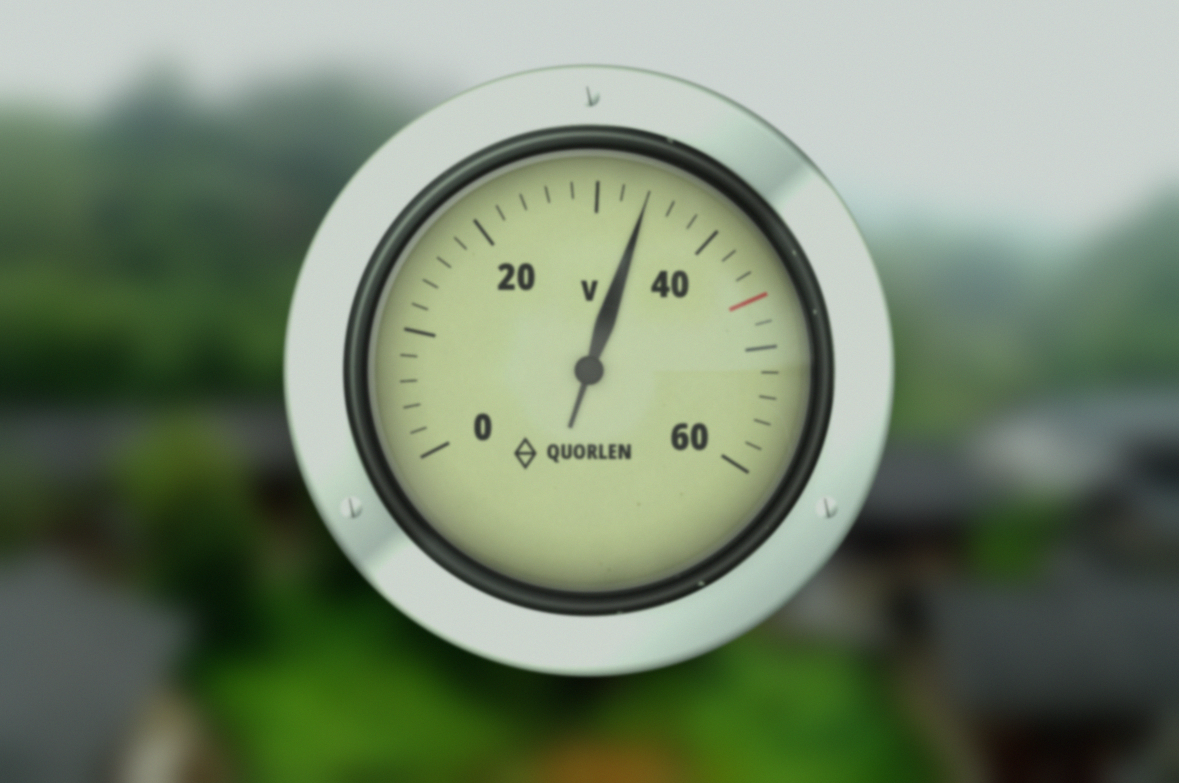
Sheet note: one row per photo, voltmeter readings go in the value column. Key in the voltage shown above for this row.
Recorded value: 34 V
